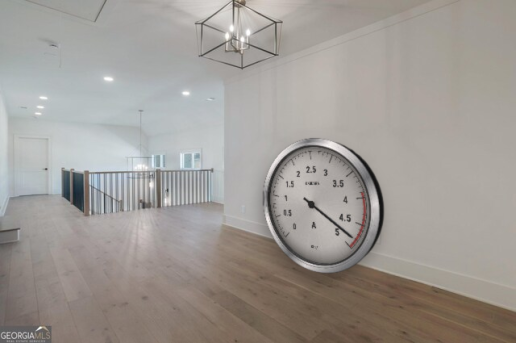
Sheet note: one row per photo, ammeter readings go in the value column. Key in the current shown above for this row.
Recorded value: 4.8 A
